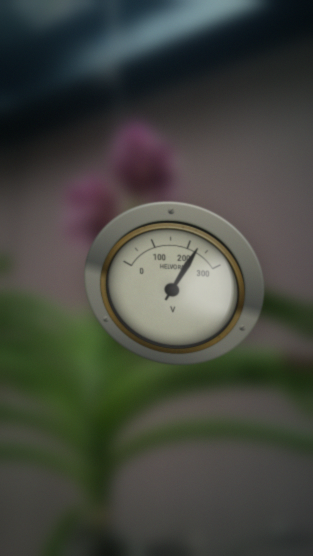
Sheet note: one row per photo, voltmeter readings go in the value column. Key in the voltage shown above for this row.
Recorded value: 225 V
